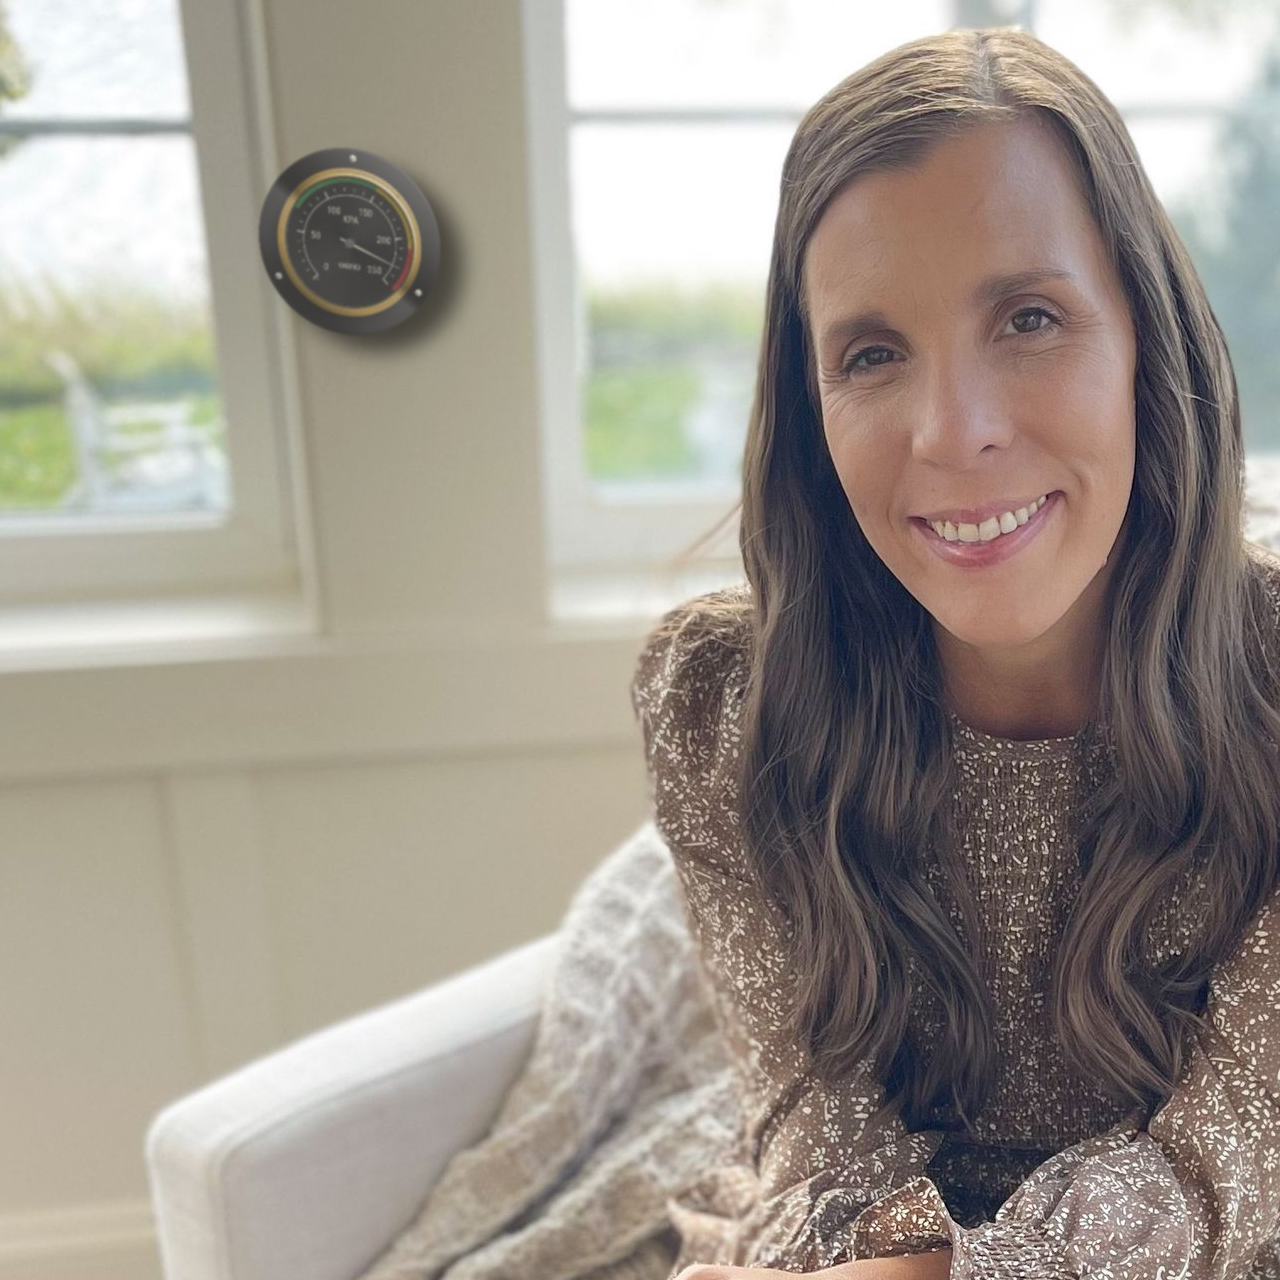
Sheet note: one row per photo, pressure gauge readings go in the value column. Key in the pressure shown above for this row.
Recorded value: 230 kPa
